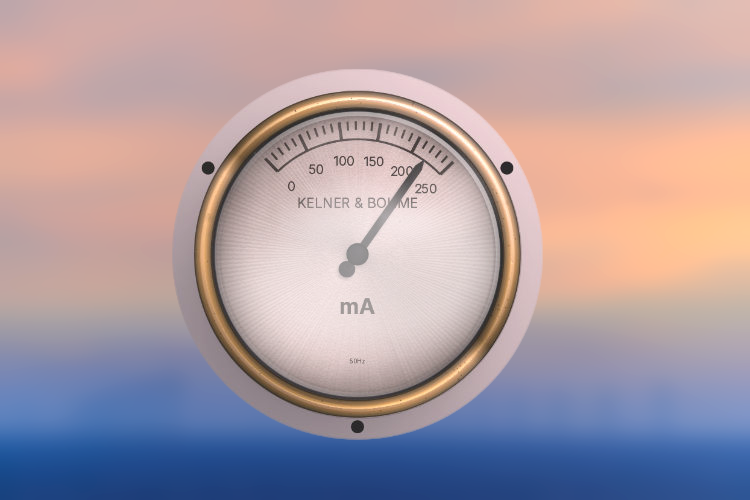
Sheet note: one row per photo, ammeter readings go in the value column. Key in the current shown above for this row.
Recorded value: 220 mA
